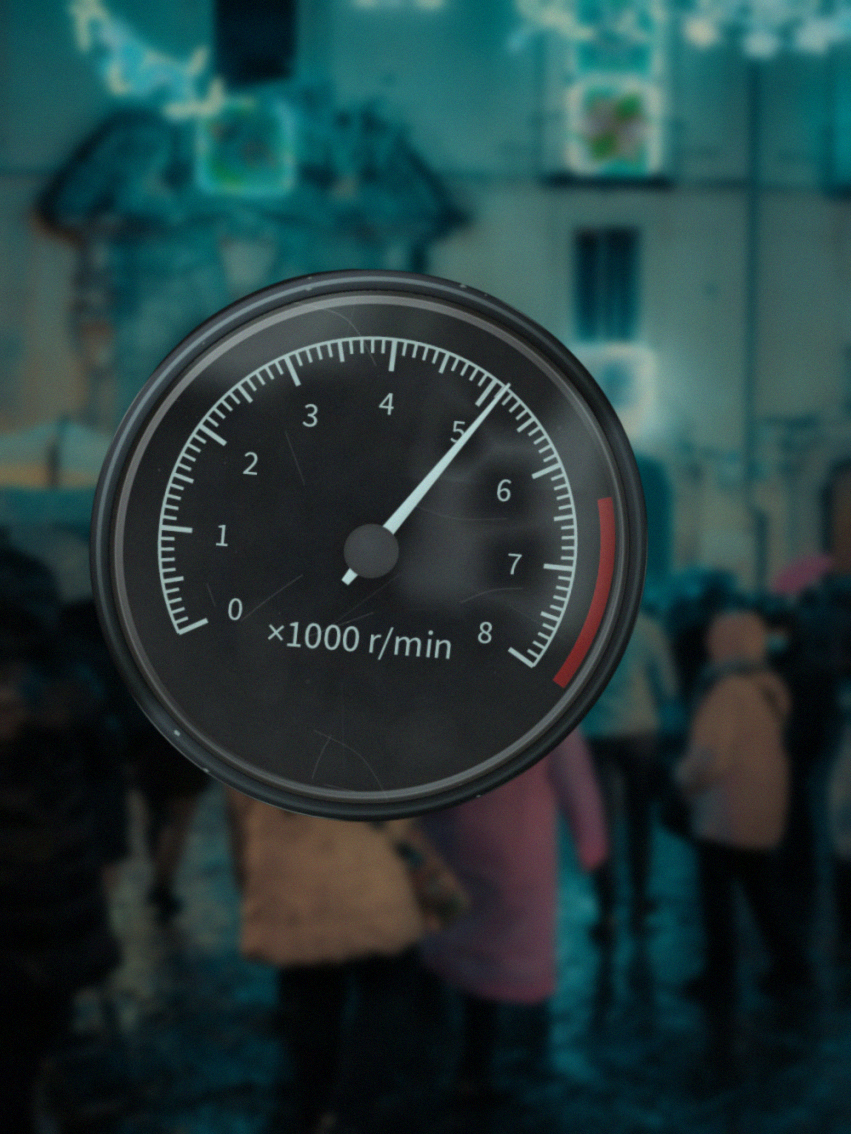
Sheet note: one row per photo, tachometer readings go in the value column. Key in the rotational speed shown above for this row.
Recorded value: 5100 rpm
